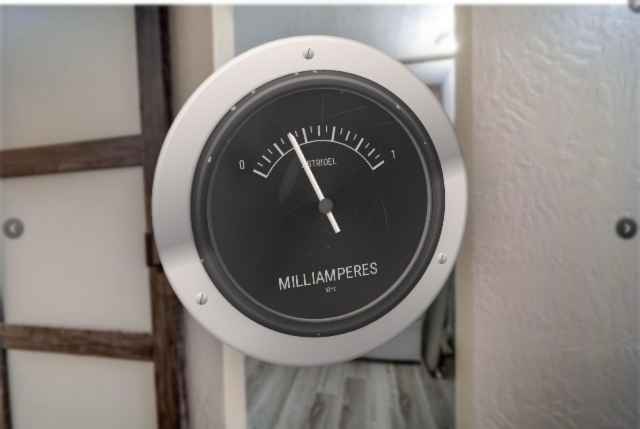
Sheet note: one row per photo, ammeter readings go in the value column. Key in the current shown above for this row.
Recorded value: 0.3 mA
